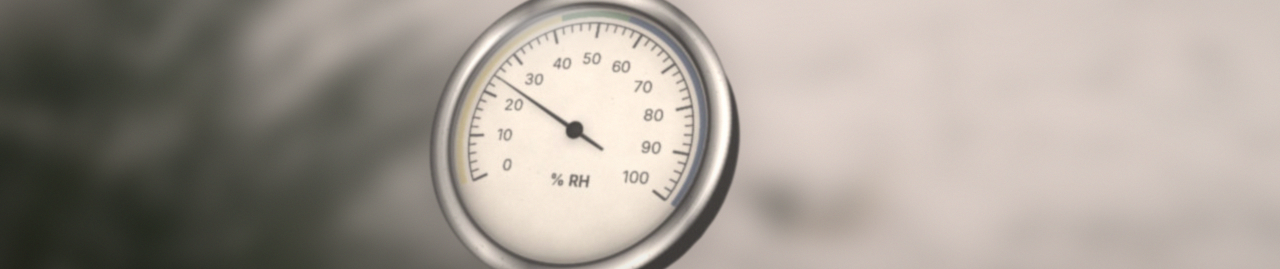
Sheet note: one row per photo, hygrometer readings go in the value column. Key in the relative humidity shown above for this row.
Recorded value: 24 %
